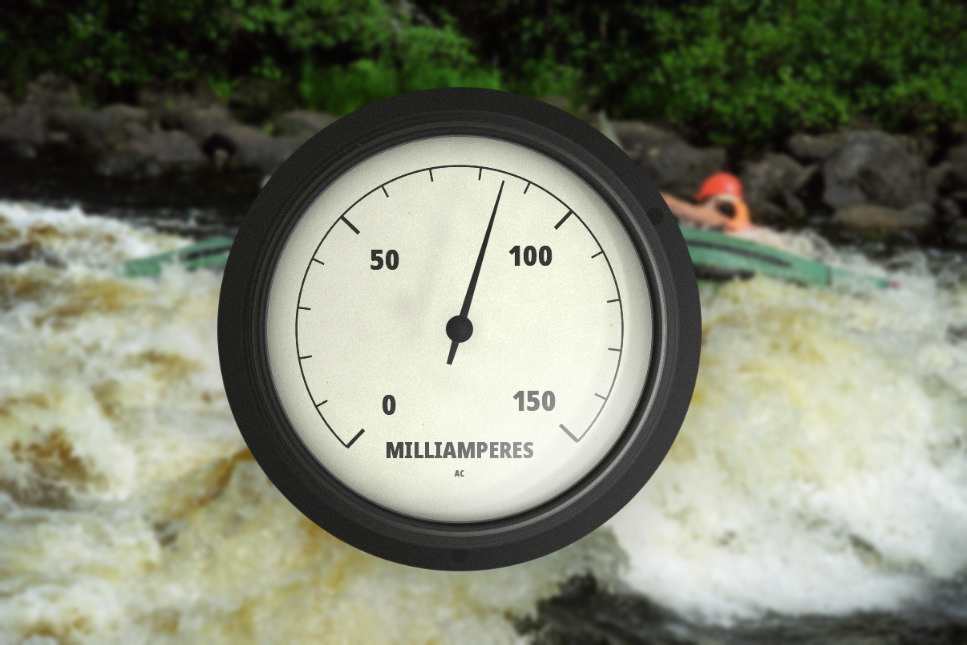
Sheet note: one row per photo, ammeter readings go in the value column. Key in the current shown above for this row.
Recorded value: 85 mA
